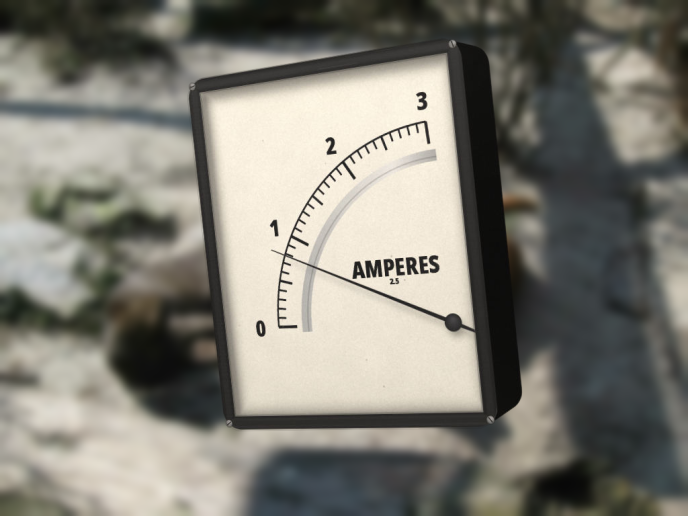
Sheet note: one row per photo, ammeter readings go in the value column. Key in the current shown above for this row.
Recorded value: 0.8 A
